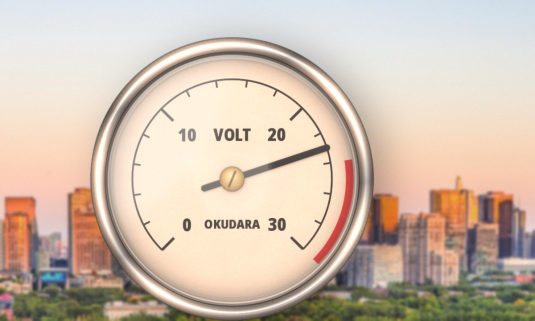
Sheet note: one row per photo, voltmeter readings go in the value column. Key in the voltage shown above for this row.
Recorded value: 23 V
